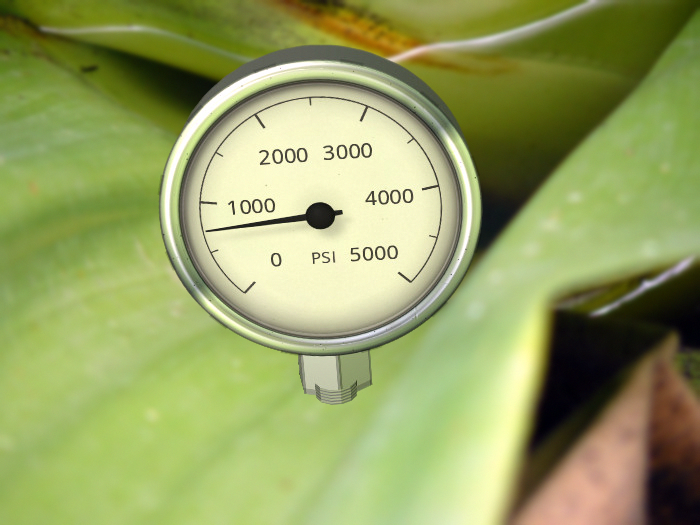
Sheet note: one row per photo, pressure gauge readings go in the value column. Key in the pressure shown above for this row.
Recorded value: 750 psi
